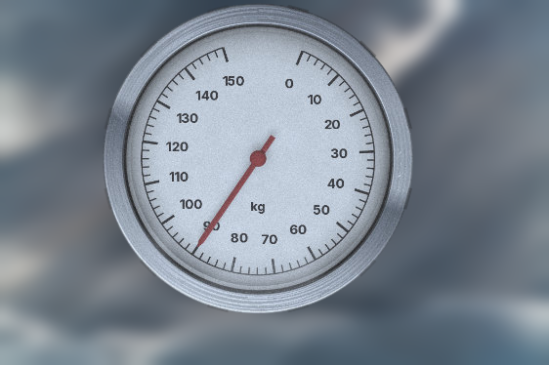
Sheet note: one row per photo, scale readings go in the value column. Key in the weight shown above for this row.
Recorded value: 90 kg
